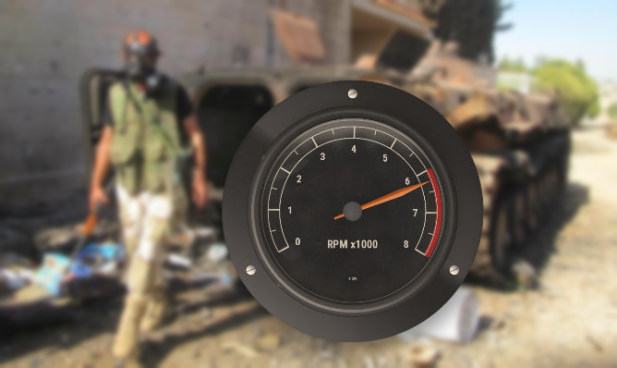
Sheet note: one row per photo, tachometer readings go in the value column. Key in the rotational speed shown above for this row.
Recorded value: 6250 rpm
